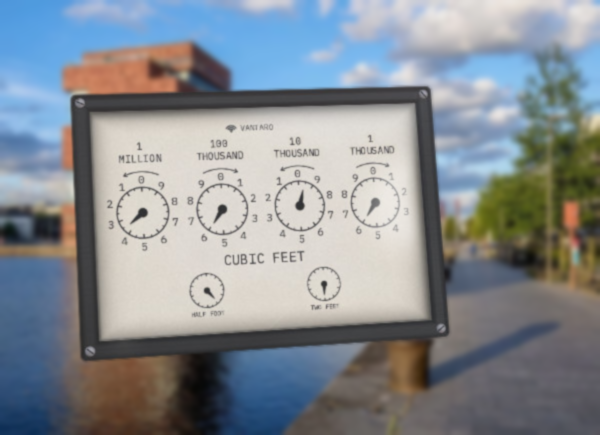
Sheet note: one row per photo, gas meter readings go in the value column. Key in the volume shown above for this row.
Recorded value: 359600 ft³
